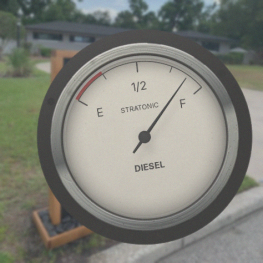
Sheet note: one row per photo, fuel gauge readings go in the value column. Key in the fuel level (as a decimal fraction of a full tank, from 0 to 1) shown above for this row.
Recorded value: 0.875
